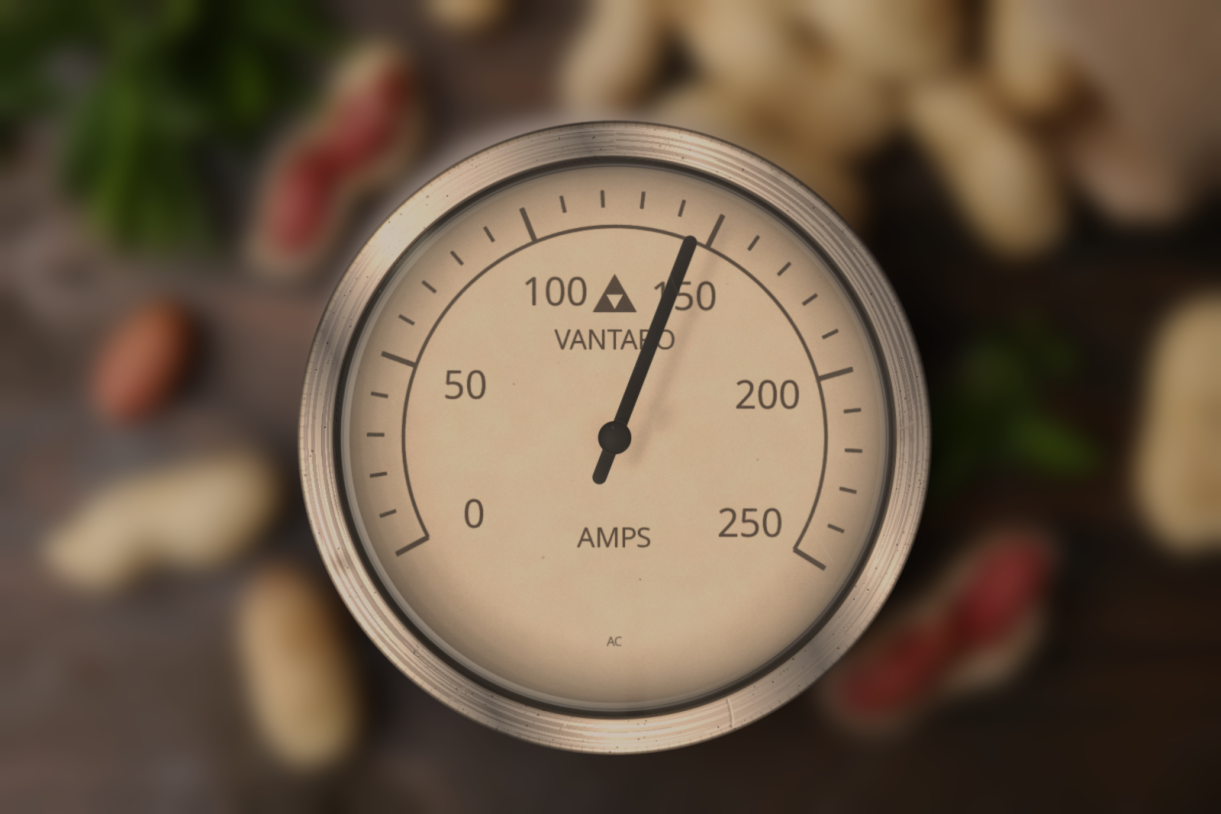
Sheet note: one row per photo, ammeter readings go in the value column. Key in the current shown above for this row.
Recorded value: 145 A
